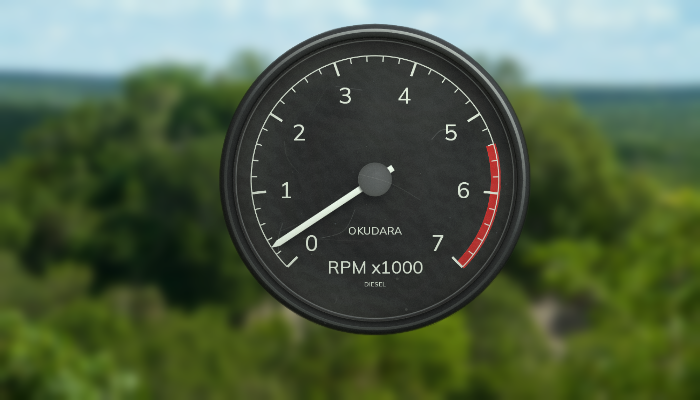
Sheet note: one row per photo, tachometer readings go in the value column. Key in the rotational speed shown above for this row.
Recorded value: 300 rpm
